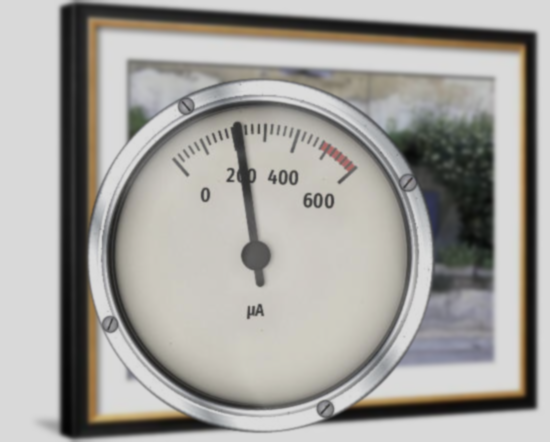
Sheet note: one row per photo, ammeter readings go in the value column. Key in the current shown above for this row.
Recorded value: 220 µA
